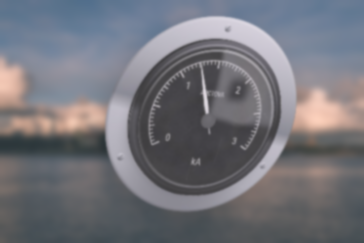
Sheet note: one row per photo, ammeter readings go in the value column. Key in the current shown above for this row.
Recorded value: 1.25 kA
